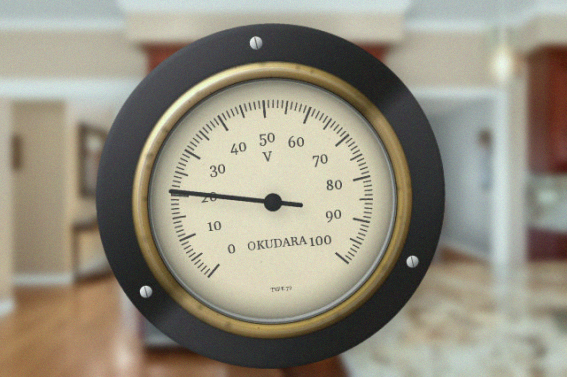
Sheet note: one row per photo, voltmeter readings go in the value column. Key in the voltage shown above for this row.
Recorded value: 21 V
